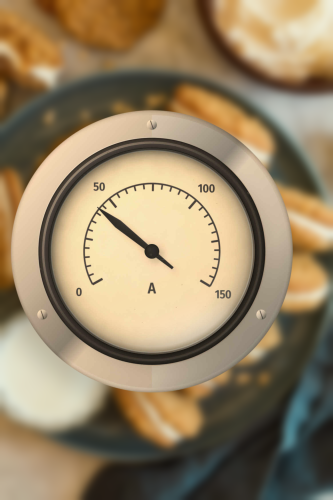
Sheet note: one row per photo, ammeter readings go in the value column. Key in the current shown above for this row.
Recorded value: 42.5 A
